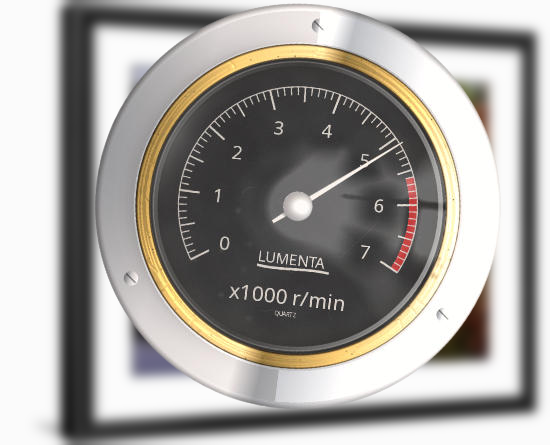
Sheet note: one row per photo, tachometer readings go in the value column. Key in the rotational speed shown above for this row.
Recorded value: 5100 rpm
